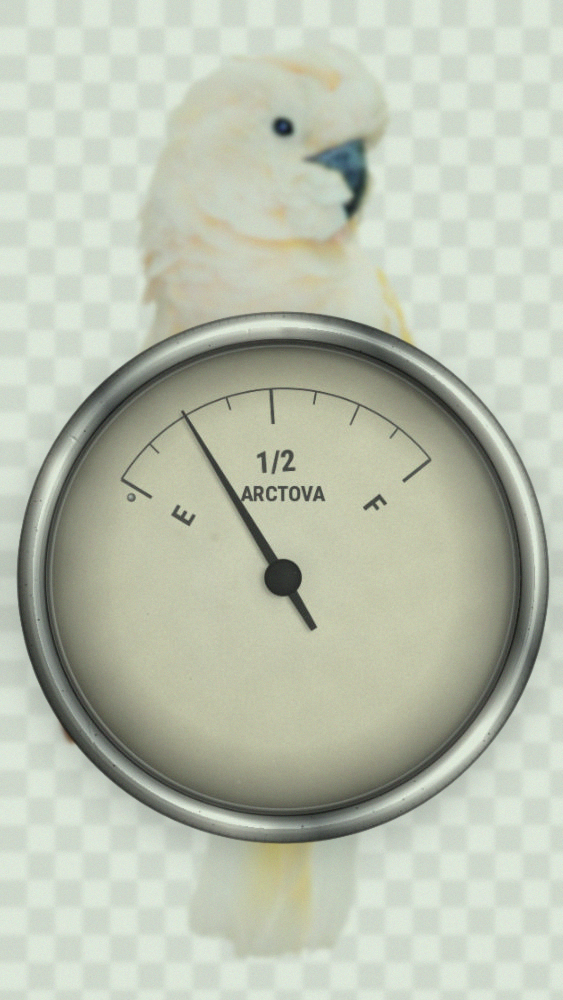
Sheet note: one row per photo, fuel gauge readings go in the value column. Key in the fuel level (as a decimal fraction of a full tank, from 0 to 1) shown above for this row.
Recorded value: 0.25
